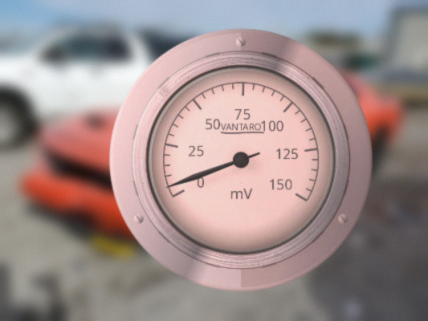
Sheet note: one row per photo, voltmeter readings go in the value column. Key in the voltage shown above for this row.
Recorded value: 5 mV
